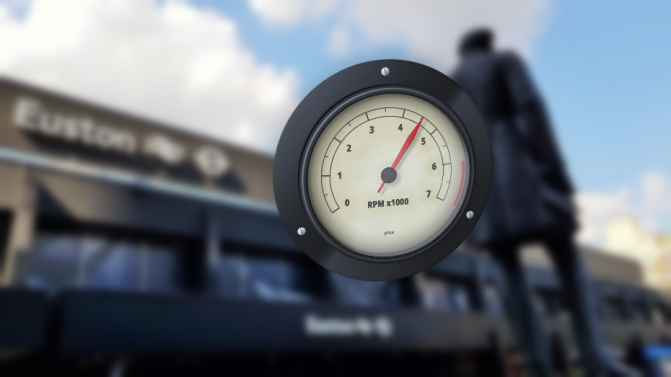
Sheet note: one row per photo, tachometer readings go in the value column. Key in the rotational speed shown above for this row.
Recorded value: 4500 rpm
